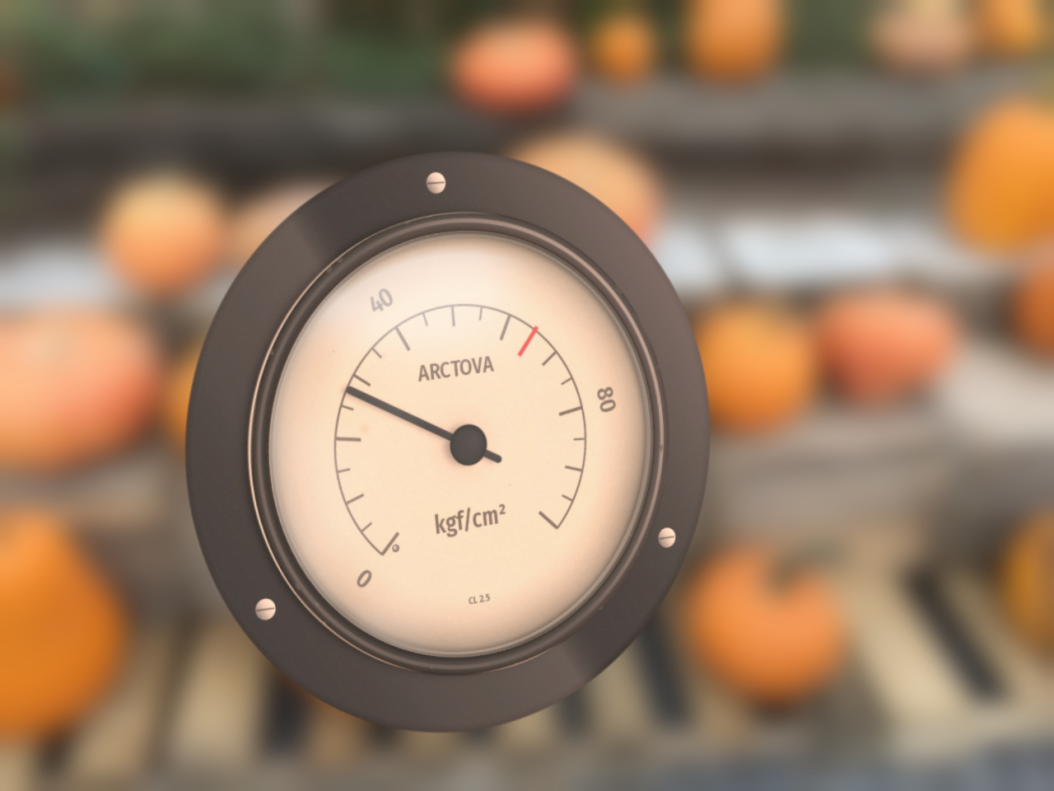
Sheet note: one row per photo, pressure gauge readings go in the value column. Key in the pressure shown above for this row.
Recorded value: 27.5 kg/cm²
